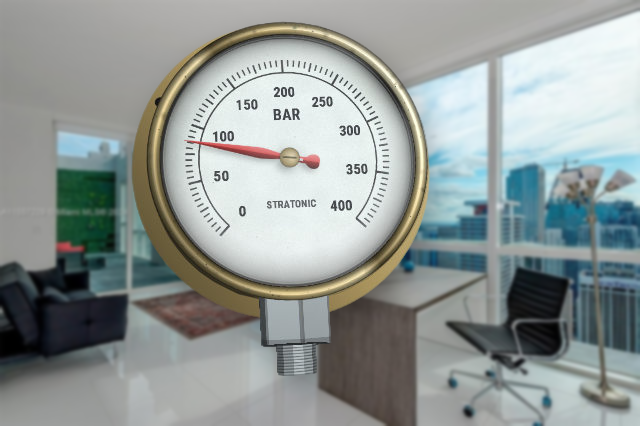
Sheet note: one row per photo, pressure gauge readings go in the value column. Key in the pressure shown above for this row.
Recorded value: 85 bar
